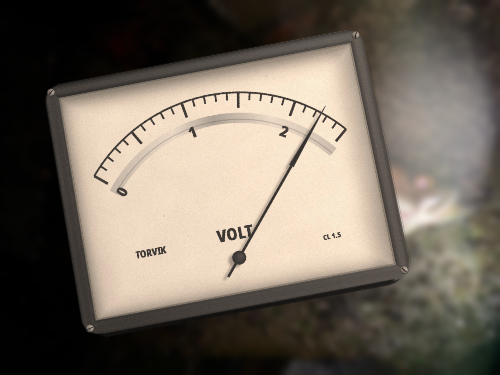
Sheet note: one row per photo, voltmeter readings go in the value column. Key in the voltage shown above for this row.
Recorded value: 2.25 V
